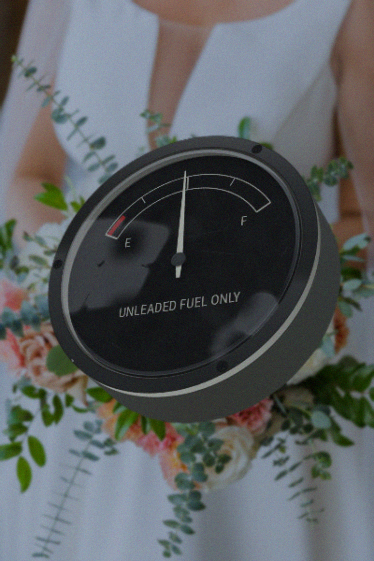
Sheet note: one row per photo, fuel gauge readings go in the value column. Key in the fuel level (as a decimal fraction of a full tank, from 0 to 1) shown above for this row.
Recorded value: 0.5
